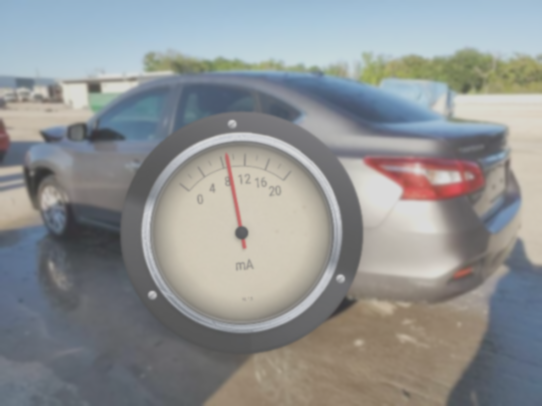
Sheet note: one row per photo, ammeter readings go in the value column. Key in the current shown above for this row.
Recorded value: 9 mA
